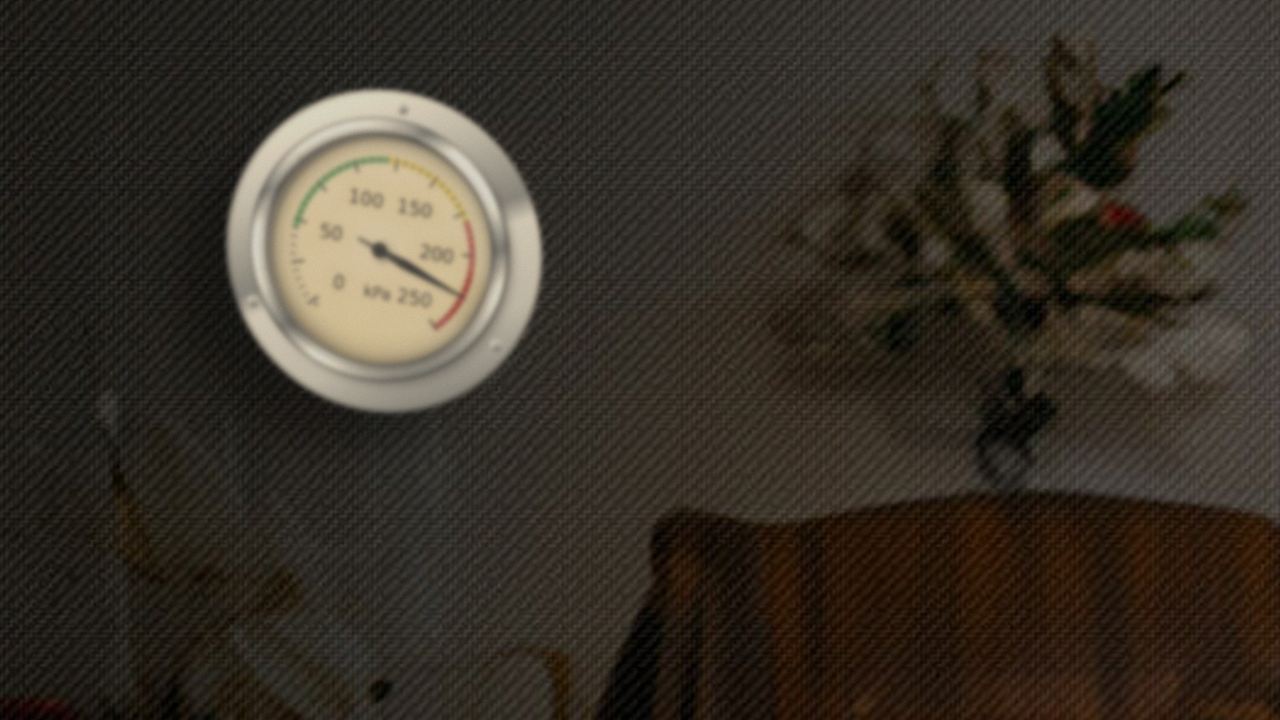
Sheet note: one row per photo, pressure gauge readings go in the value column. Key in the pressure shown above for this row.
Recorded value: 225 kPa
